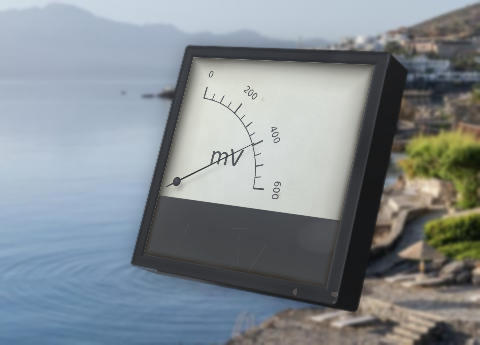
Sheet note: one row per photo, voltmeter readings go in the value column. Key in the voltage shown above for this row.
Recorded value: 400 mV
